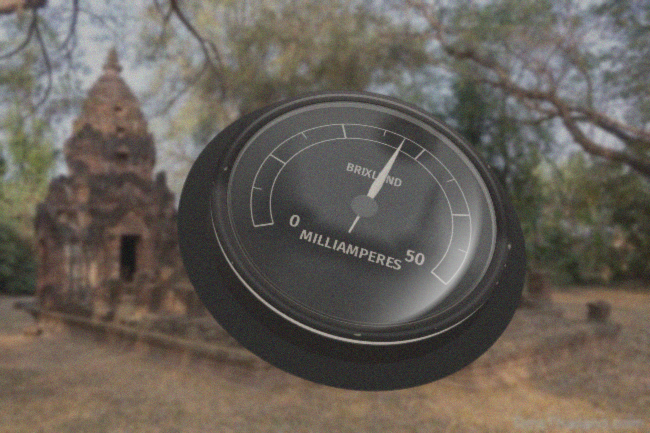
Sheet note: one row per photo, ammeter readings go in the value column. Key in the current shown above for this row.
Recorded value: 27.5 mA
